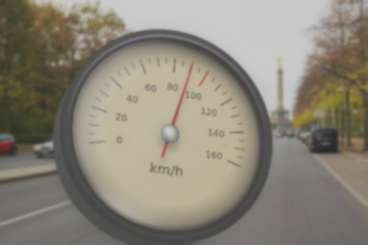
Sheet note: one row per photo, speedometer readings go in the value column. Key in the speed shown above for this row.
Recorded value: 90 km/h
